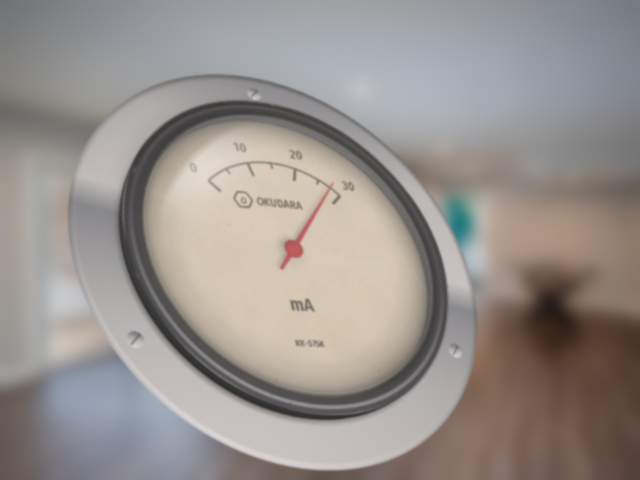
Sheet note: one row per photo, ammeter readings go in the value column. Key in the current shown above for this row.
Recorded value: 27.5 mA
